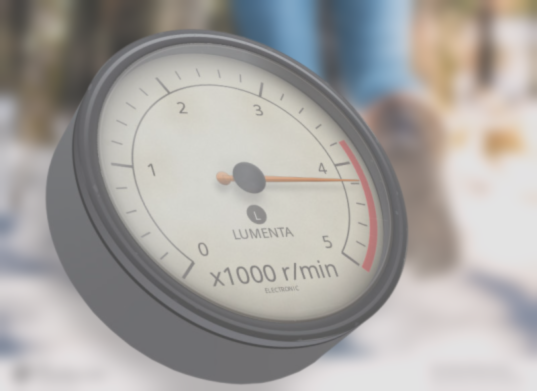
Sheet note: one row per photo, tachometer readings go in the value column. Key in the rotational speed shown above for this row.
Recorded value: 4200 rpm
